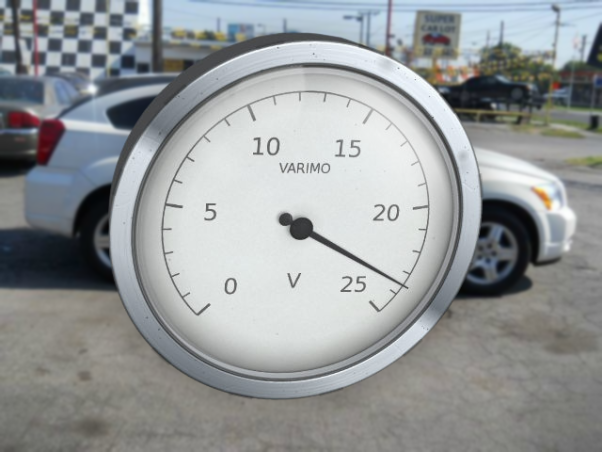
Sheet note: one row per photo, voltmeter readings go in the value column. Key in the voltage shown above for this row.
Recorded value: 23.5 V
